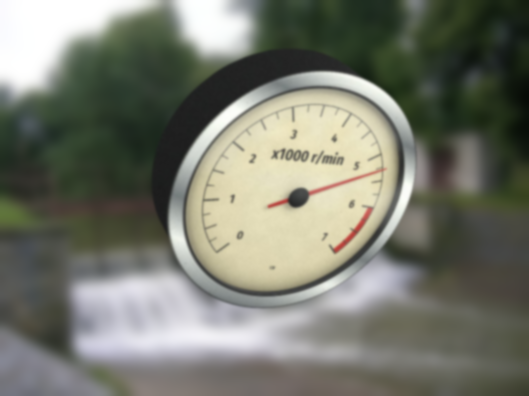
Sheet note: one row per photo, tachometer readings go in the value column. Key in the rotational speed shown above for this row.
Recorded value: 5250 rpm
